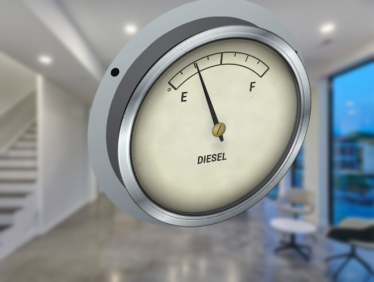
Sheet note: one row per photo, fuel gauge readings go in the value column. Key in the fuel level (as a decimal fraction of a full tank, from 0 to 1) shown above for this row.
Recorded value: 0.25
